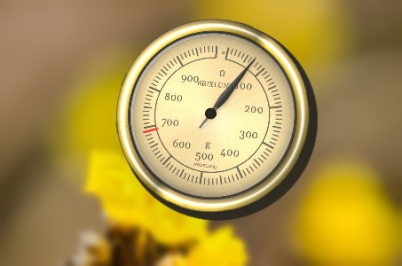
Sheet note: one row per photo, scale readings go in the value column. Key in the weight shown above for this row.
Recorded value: 70 g
